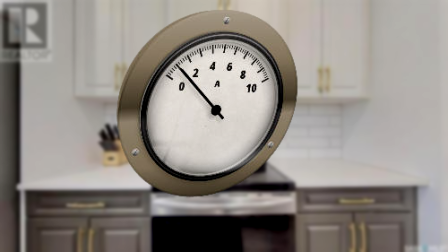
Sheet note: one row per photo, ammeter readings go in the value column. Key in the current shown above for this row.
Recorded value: 1 A
